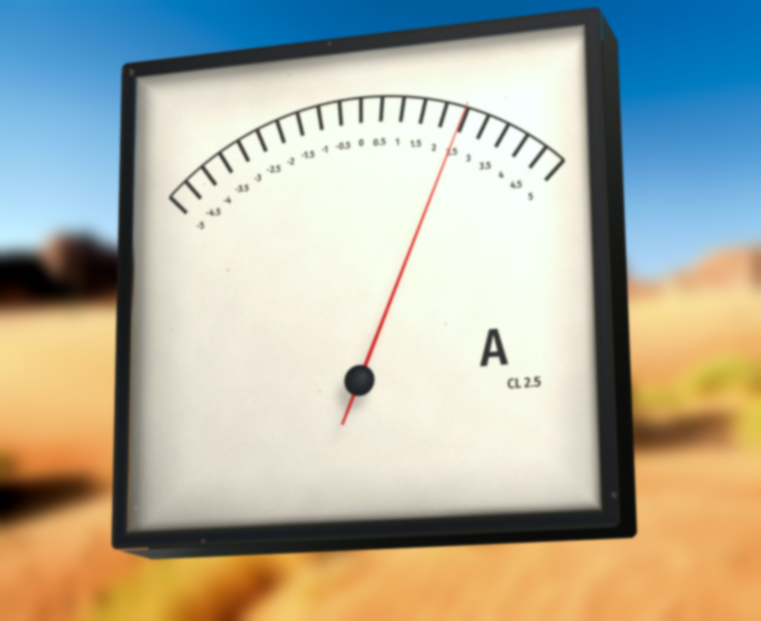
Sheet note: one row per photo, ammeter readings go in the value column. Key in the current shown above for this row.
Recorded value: 2.5 A
